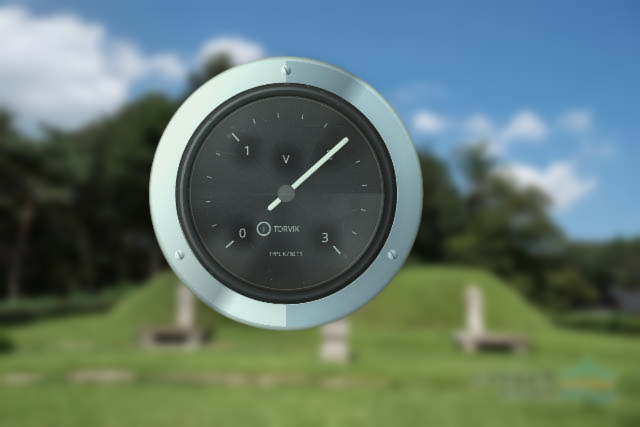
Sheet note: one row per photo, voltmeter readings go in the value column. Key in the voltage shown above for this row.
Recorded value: 2 V
